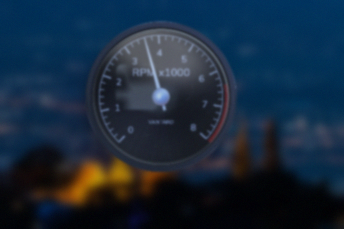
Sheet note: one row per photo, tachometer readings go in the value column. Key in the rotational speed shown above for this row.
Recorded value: 3600 rpm
